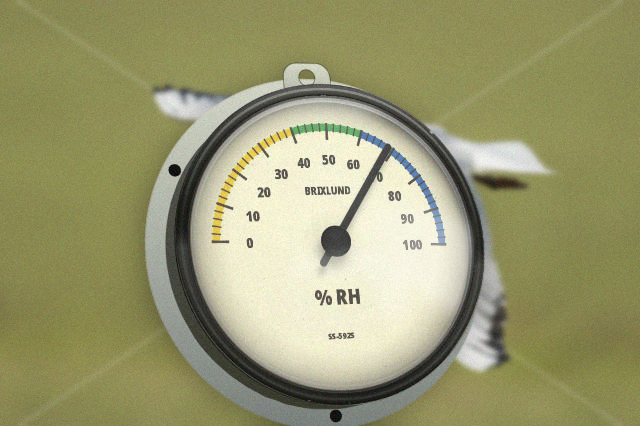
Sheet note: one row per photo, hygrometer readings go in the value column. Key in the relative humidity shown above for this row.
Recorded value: 68 %
